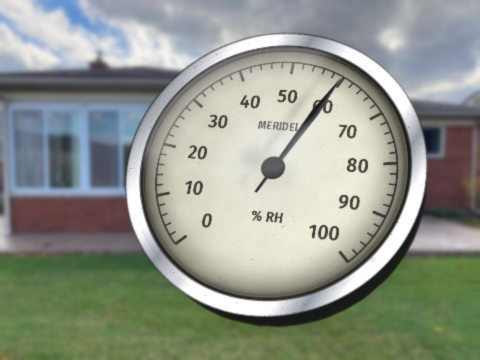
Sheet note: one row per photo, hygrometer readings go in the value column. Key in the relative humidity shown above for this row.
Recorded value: 60 %
